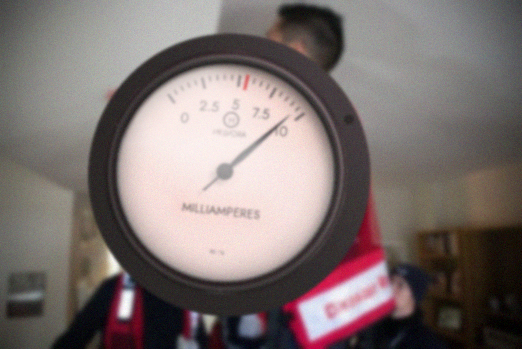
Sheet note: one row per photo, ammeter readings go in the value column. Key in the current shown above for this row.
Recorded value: 9.5 mA
